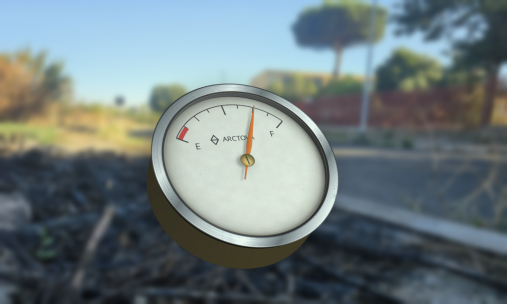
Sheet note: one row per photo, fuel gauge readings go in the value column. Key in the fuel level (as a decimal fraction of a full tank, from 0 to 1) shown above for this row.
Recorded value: 0.75
